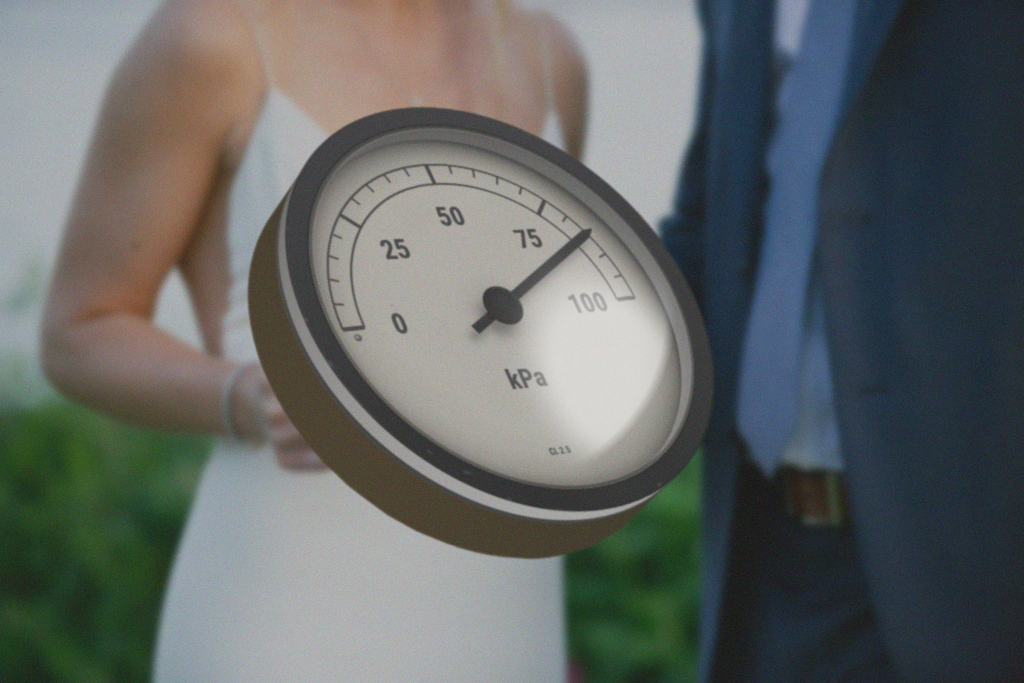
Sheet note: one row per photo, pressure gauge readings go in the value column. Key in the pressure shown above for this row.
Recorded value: 85 kPa
